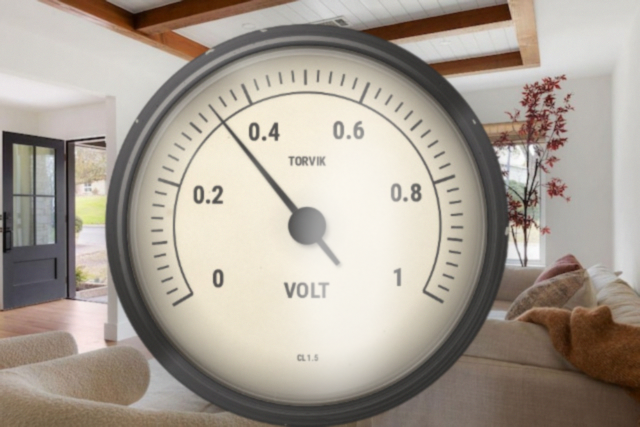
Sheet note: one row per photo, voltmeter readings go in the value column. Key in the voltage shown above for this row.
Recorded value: 0.34 V
